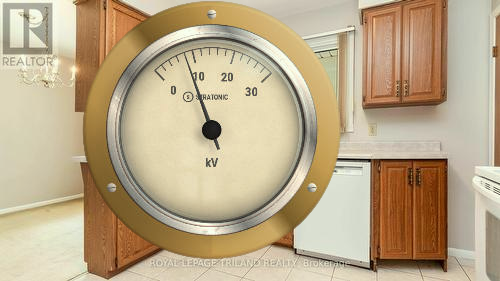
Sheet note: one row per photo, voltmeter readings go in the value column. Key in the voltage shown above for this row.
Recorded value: 8 kV
